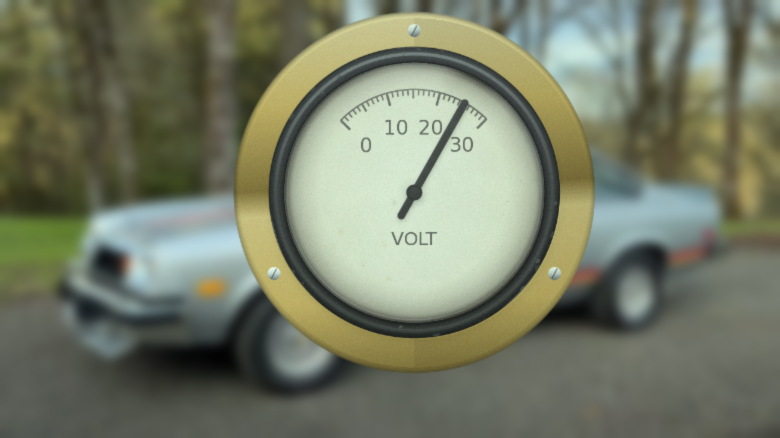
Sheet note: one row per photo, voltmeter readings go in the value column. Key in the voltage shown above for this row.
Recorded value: 25 V
